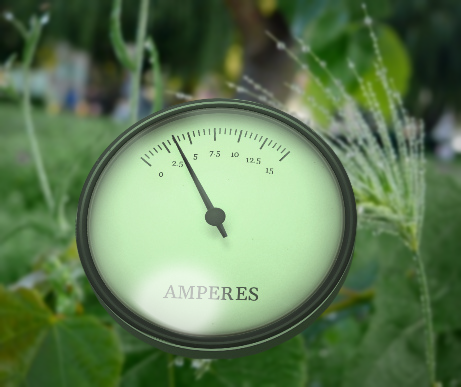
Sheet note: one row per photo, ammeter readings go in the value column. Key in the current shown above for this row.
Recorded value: 3.5 A
